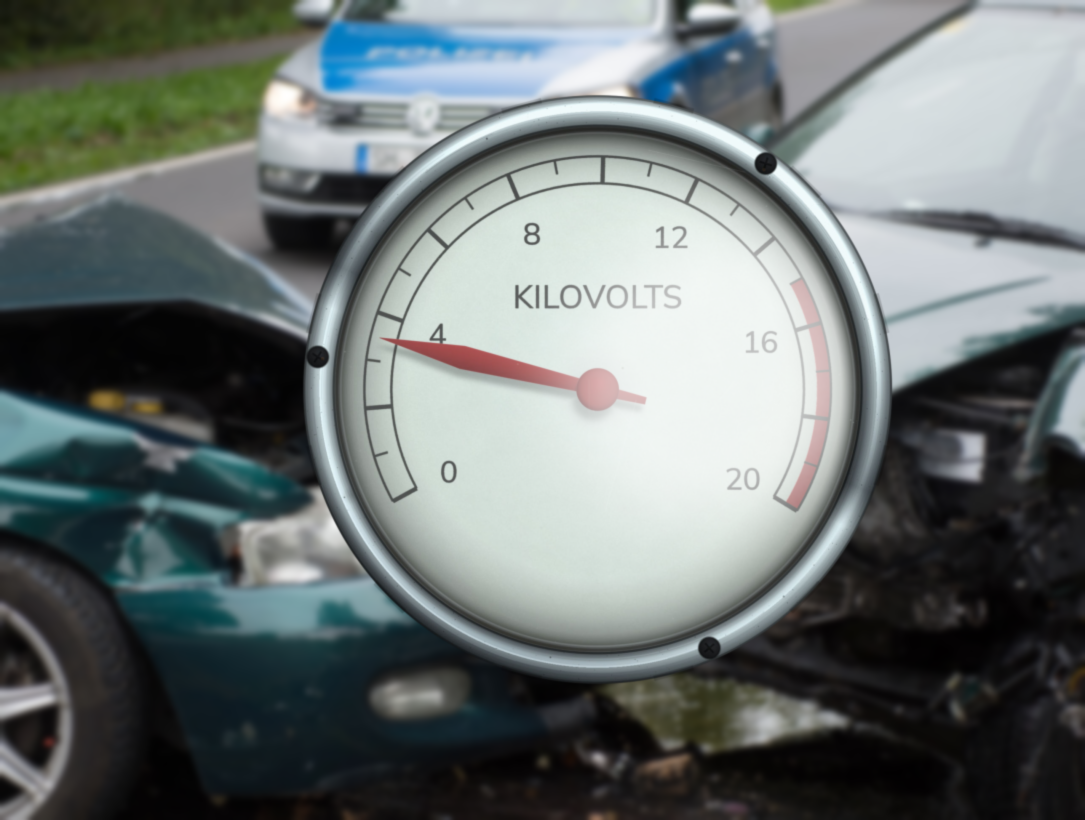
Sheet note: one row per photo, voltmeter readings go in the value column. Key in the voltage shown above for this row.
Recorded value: 3.5 kV
